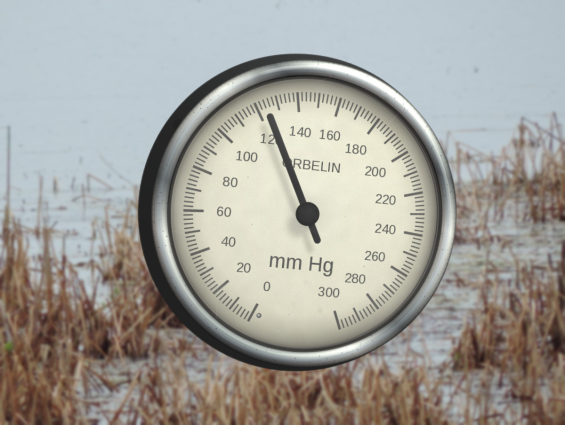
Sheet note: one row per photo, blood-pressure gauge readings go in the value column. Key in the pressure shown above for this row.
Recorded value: 124 mmHg
